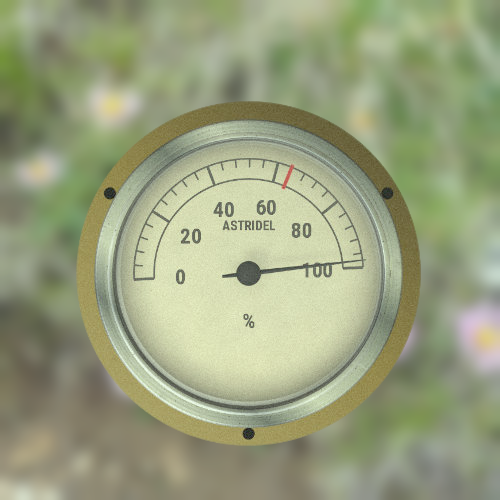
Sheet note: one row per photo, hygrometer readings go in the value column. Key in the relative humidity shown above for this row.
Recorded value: 98 %
